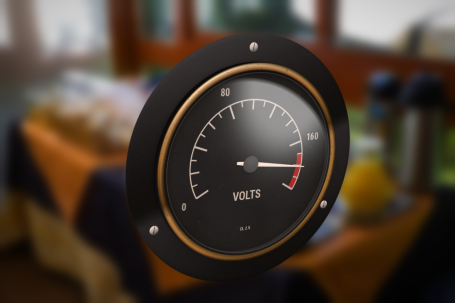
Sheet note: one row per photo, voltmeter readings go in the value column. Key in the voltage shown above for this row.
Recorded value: 180 V
